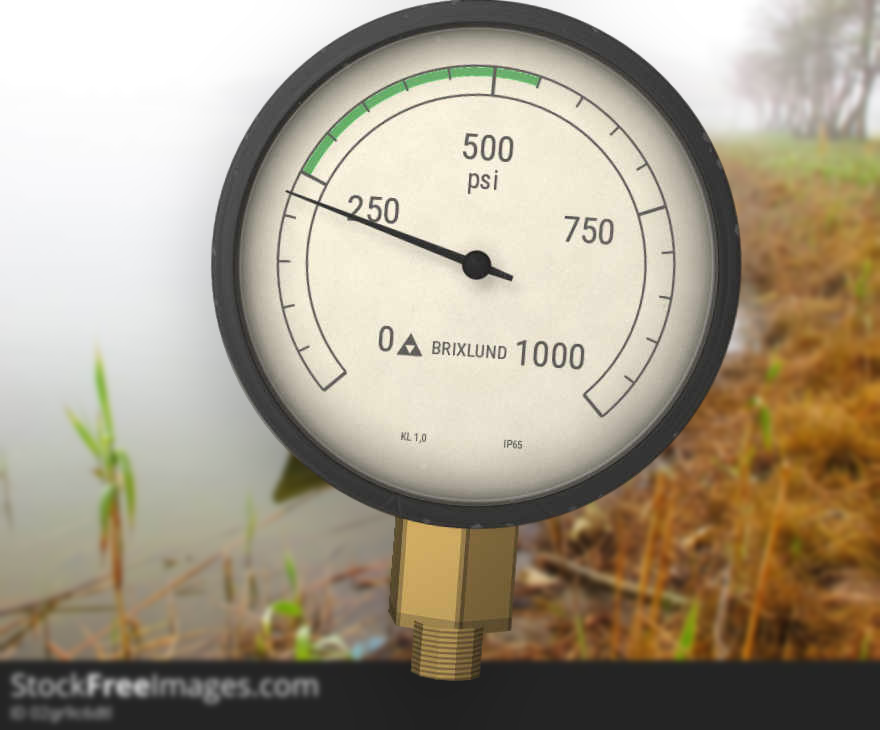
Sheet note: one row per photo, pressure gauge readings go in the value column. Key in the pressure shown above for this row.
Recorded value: 225 psi
